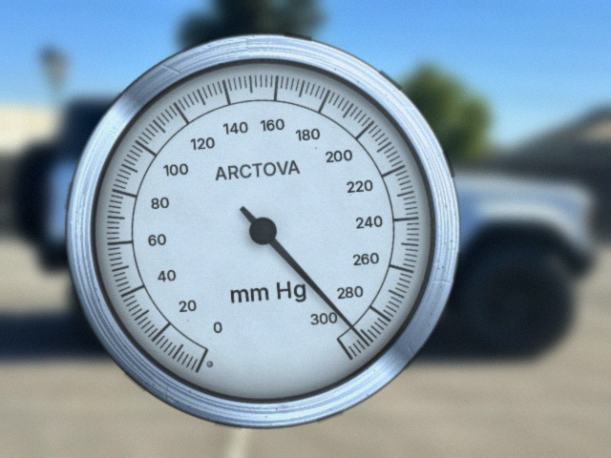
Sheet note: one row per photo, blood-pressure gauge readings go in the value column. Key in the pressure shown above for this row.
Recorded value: 292 mmHg
